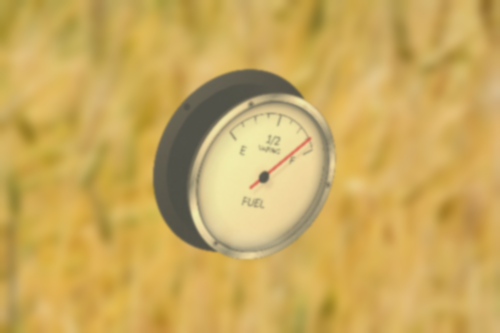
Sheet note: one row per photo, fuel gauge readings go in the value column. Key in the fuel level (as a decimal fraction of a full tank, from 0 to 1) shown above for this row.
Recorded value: 0.875
